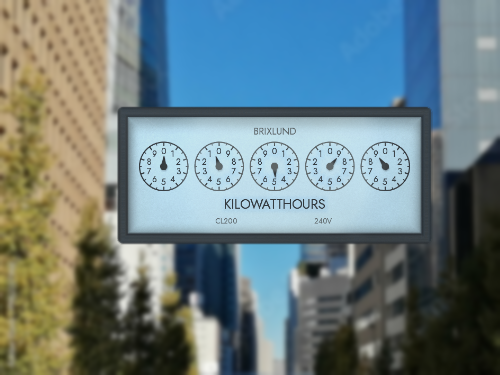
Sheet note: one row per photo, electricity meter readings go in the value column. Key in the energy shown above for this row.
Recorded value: 489 kWh
